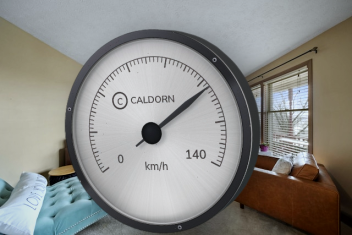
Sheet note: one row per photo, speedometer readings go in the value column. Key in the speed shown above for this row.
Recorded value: 104 km/h
